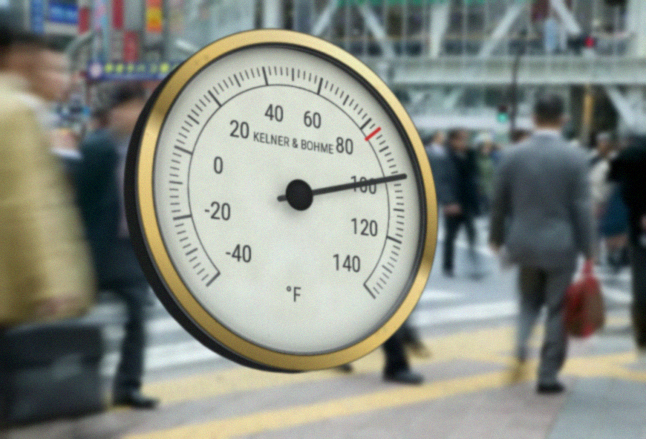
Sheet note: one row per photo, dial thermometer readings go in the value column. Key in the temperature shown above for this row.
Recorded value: 100 °F
